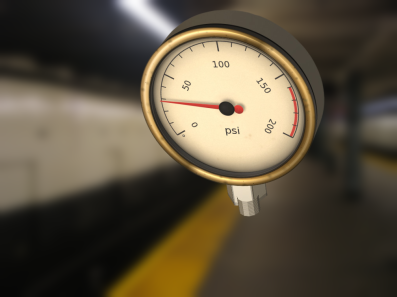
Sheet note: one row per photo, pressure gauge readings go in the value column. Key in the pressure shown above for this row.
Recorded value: 30 psi
